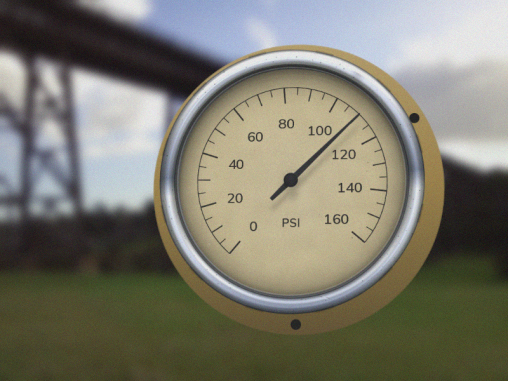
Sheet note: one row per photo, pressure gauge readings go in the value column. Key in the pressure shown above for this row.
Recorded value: 110 psi
